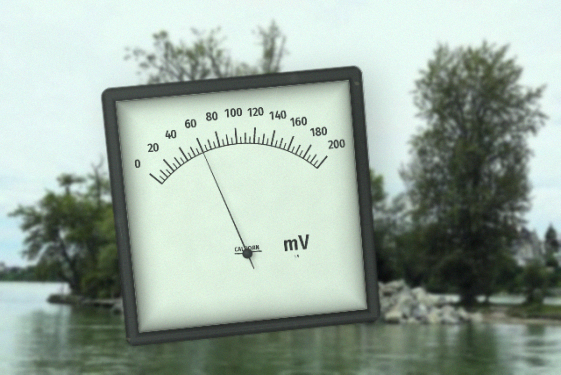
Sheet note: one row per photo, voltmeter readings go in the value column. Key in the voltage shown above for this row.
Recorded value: 60 mV
